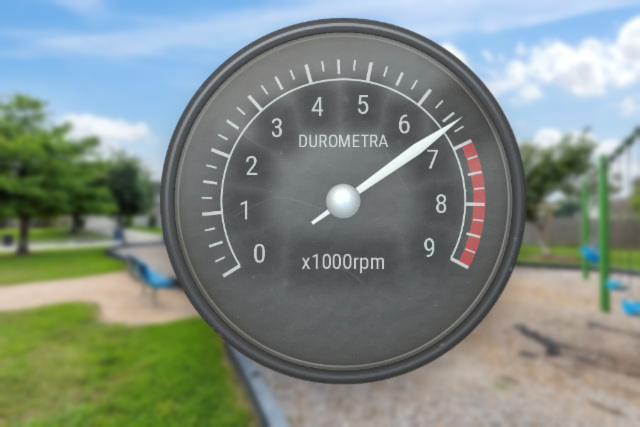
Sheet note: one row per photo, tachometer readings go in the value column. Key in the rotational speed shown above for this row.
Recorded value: 6625 rpm
